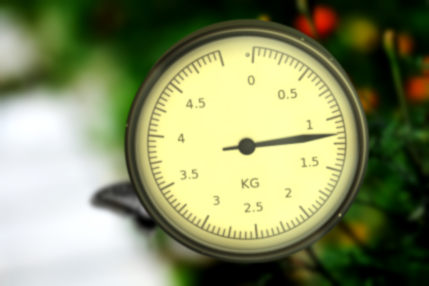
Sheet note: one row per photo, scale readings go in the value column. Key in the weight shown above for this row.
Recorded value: 1.15 kg
